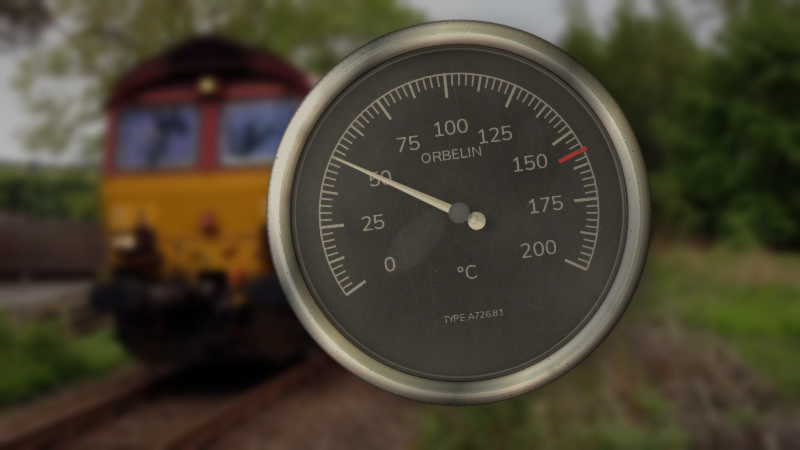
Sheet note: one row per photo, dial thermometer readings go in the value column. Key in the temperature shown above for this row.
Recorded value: 50 °C
